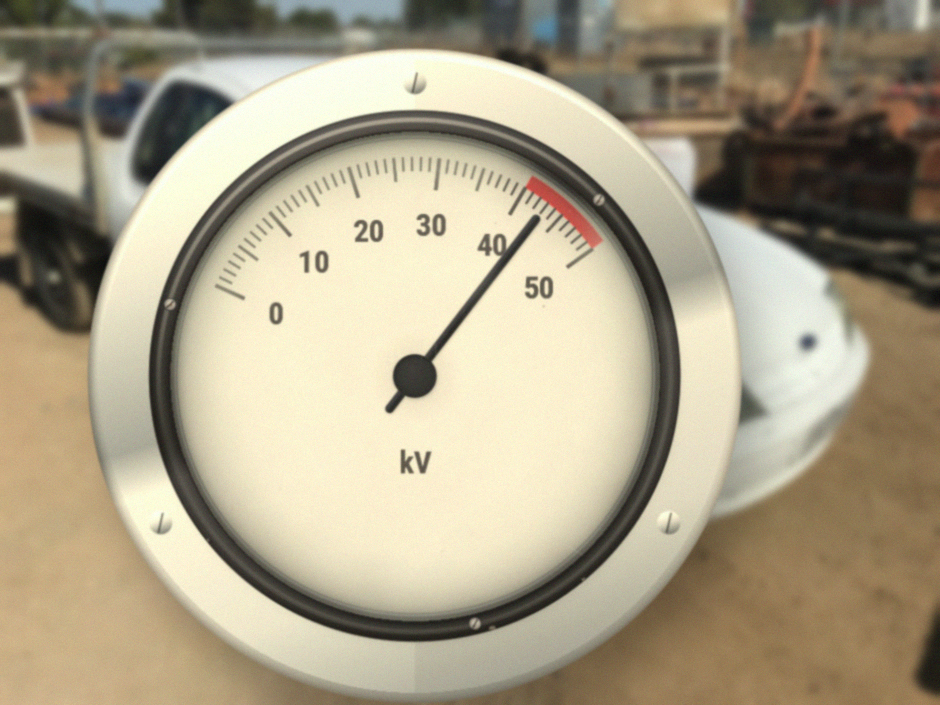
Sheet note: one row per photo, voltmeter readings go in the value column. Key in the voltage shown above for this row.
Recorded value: 43 kV
